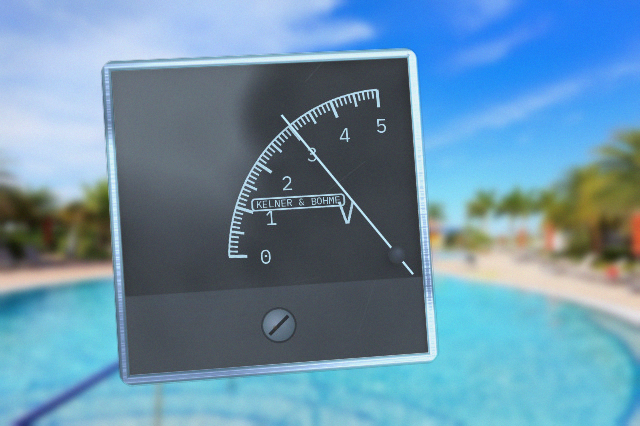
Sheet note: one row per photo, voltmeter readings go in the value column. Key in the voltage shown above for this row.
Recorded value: 3 V
